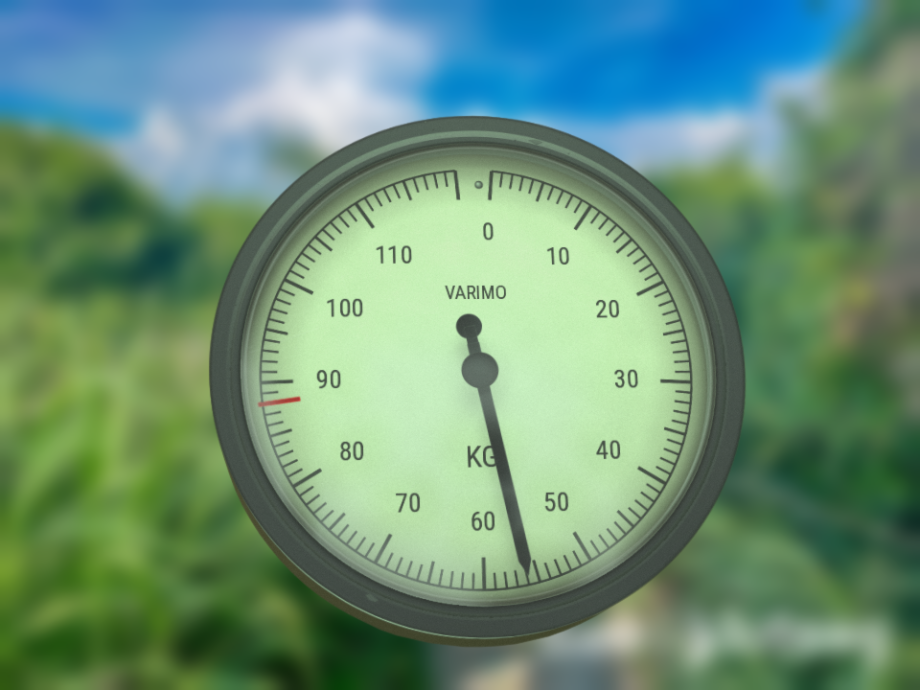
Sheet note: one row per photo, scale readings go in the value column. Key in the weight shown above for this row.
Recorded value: 56 kg
